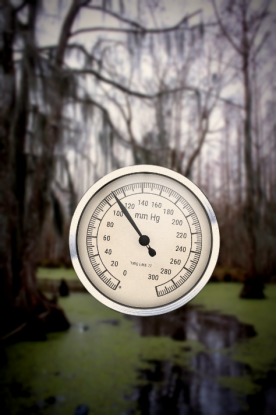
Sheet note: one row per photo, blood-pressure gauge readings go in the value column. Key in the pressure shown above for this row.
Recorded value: 110 mmHg
